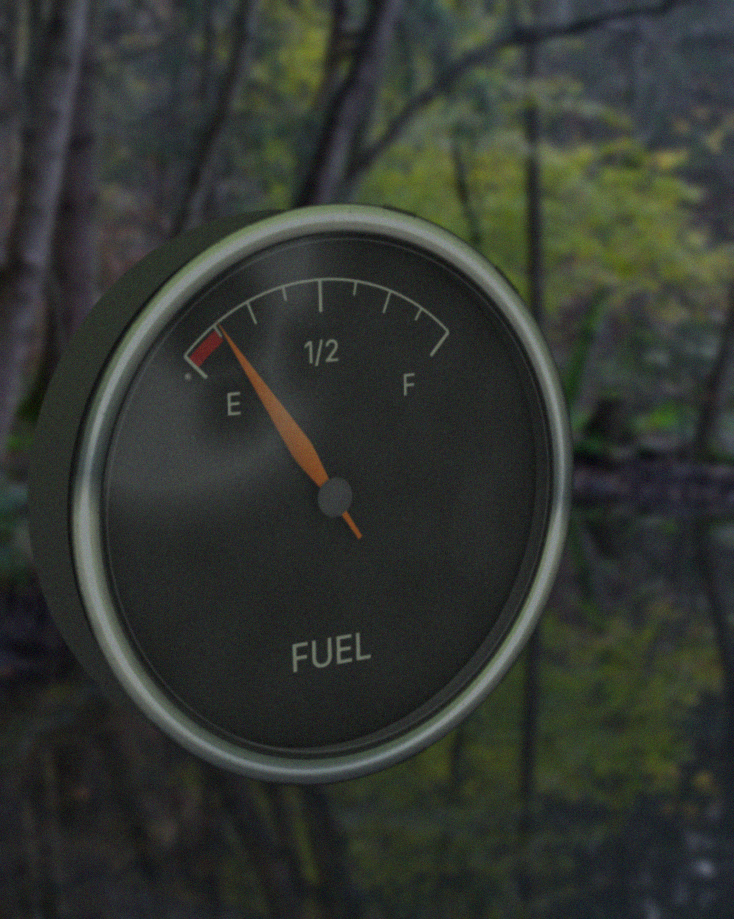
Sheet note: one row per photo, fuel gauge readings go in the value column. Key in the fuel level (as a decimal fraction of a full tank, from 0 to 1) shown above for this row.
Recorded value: 0.125
